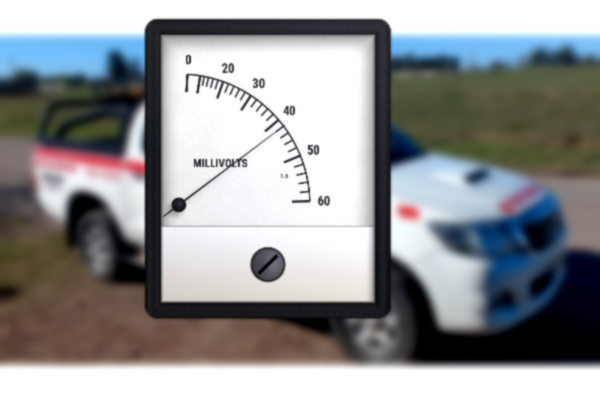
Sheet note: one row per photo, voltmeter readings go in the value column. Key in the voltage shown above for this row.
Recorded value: 42 mV
